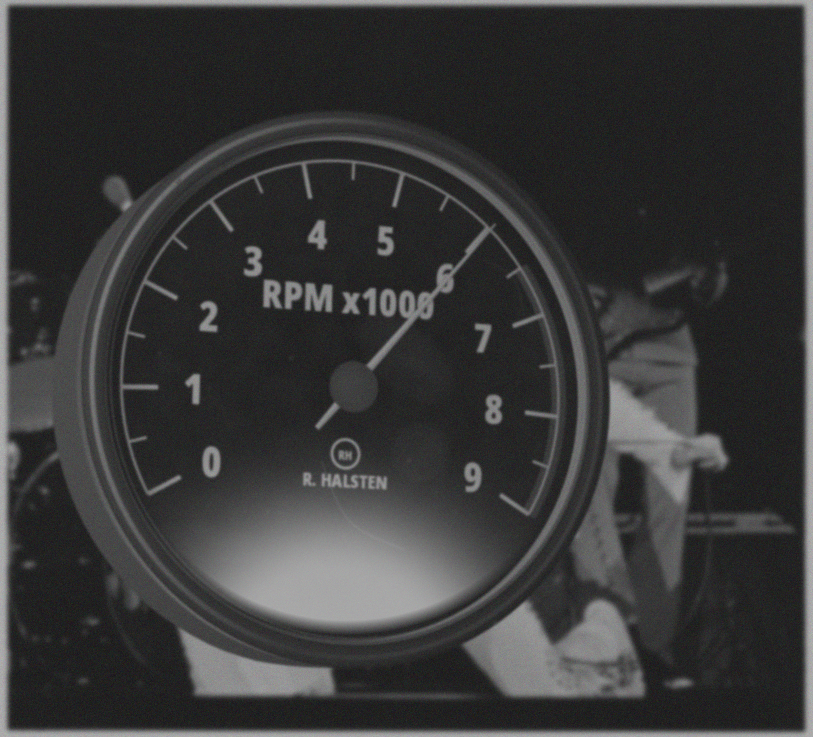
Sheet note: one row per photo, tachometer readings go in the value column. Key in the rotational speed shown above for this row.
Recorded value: 6000 rpm
